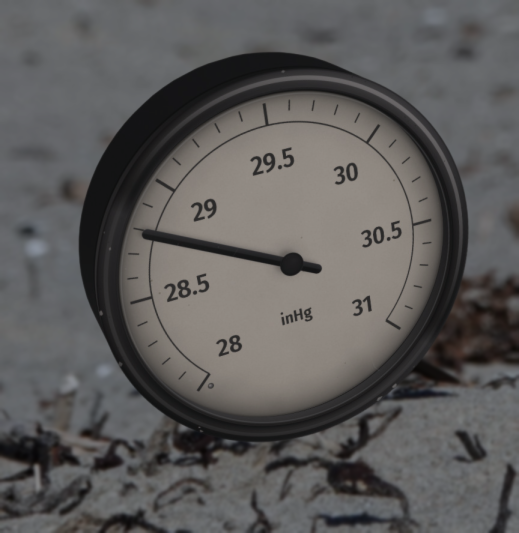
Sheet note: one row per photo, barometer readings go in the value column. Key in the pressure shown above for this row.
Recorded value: 28.8 inHg
